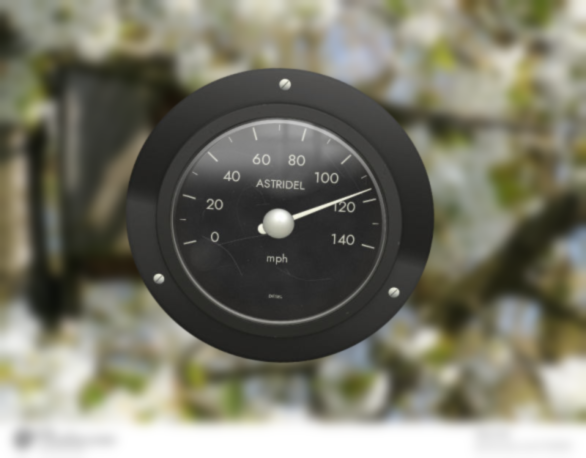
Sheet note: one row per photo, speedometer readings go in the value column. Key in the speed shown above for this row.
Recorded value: 115 mph
